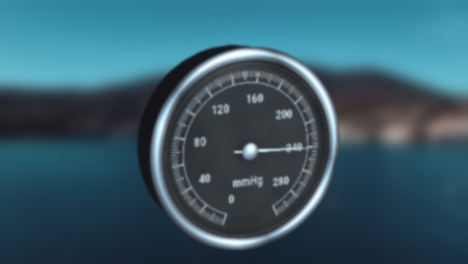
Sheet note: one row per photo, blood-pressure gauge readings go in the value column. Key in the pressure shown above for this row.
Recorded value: 240 mmHg
